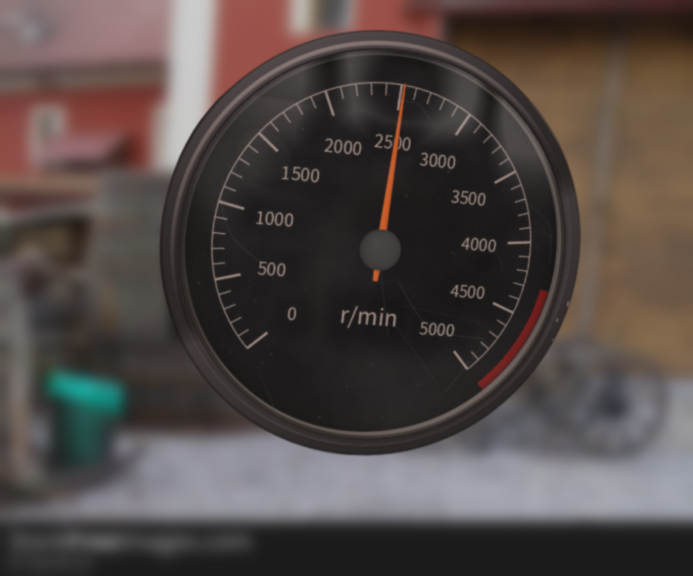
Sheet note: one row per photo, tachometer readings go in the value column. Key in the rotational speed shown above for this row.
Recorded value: 2500 rpm
